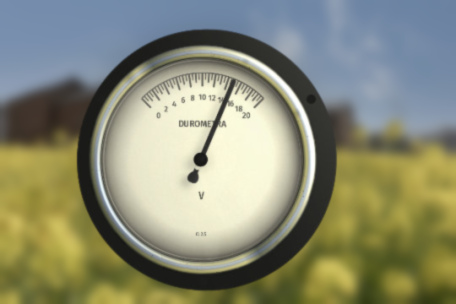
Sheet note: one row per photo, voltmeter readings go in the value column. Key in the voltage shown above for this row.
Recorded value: 15 V
